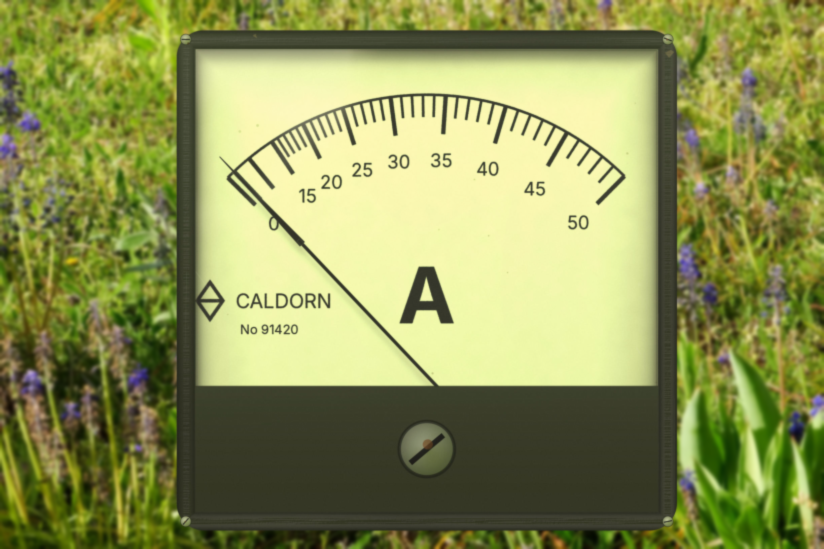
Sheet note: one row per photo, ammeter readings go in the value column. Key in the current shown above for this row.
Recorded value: 5 A
